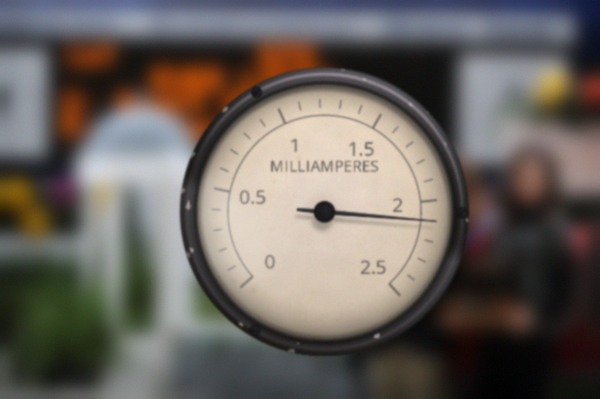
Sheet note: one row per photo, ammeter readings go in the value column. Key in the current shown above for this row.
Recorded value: 2.1 mA
